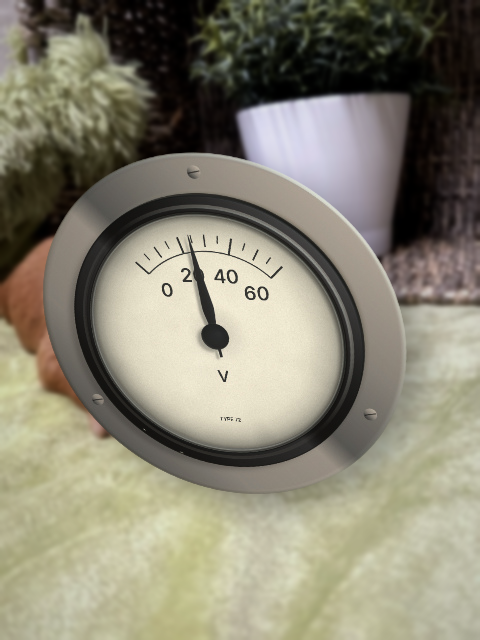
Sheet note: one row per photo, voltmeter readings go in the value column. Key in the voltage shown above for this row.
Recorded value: 25 V
